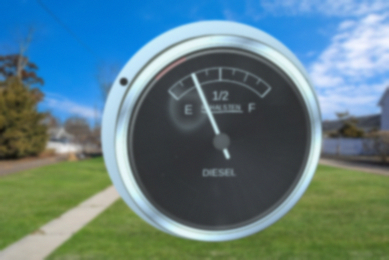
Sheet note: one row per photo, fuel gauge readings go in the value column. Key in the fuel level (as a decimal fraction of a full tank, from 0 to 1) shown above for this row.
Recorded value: 0.25
